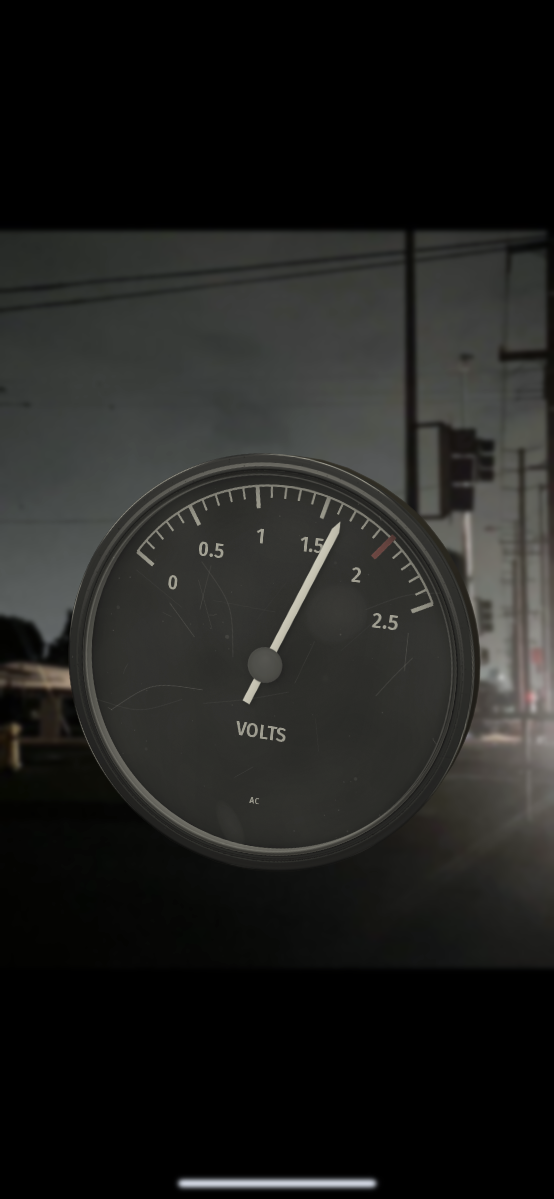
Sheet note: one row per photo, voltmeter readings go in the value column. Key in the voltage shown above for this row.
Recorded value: 1.65 V
